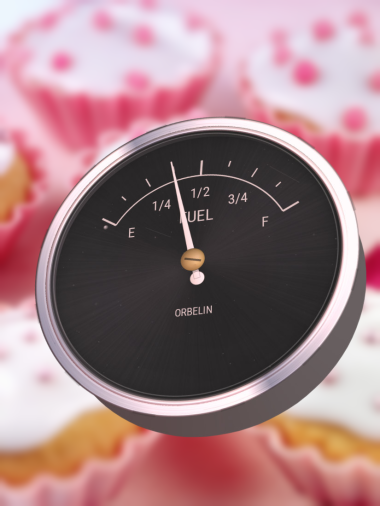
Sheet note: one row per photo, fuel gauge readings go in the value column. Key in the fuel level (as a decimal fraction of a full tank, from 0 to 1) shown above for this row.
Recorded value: 0.375
